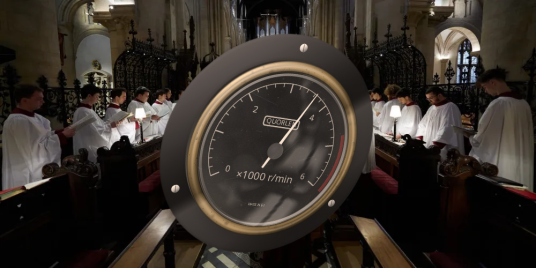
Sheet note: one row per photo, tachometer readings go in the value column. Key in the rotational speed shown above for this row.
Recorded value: 3600 rpm
